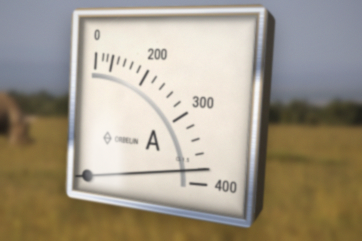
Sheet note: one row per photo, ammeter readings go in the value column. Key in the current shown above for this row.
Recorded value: 380 A
